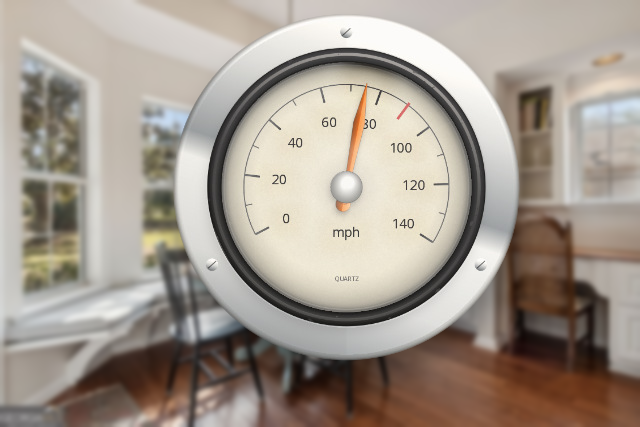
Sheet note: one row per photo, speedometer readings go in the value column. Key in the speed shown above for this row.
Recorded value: 75 mph
